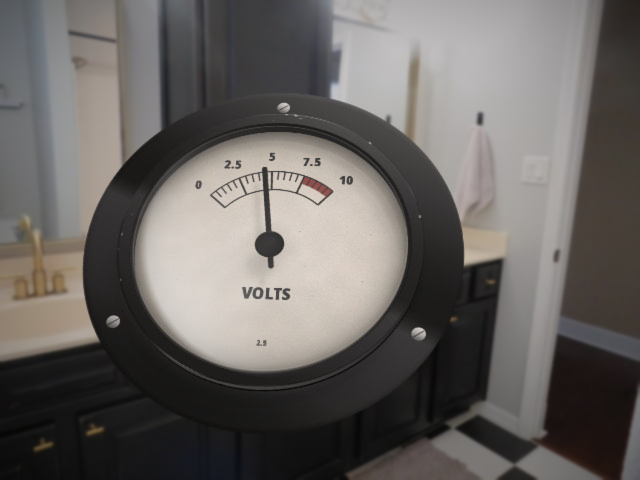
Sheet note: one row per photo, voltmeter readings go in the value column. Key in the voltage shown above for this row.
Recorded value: 4.5 V
